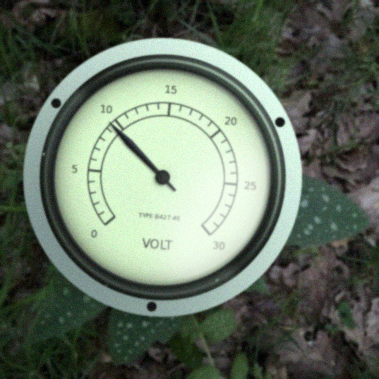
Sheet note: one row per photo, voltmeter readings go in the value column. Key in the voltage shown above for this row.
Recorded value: 9.5 V
